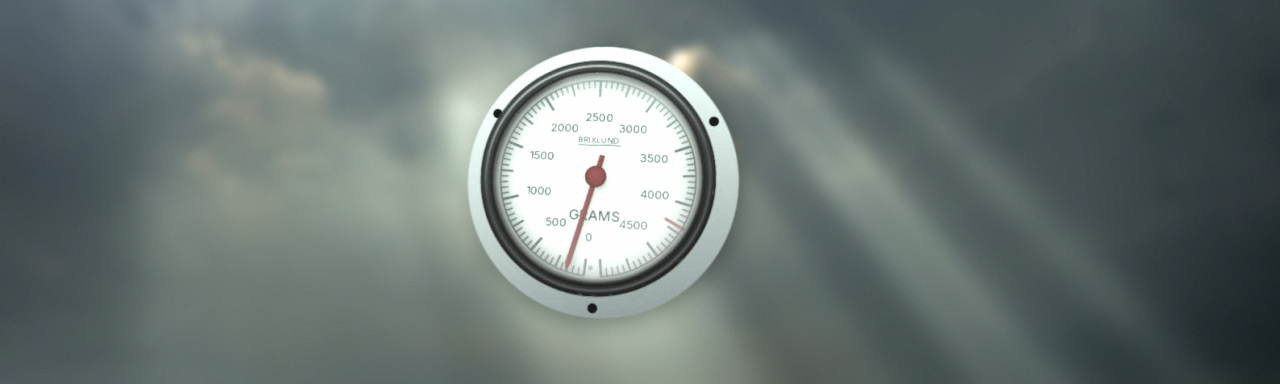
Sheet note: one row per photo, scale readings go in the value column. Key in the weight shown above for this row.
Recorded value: 150 g
